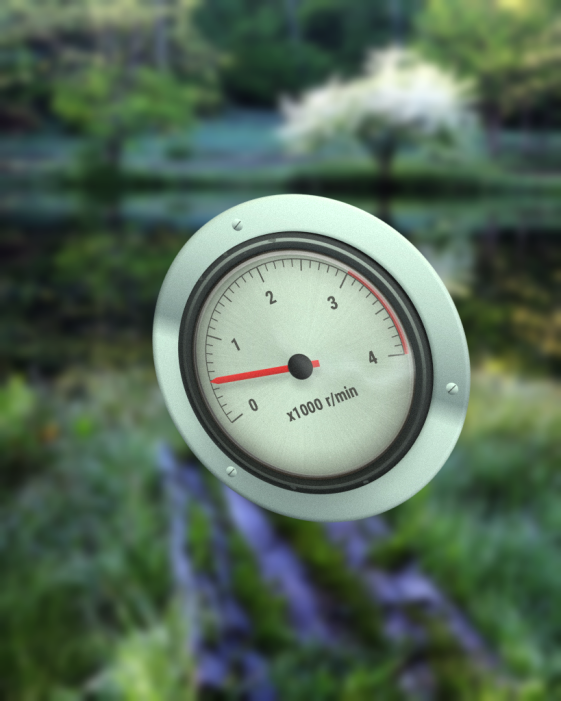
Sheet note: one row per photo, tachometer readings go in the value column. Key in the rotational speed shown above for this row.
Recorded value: 500 rpm
